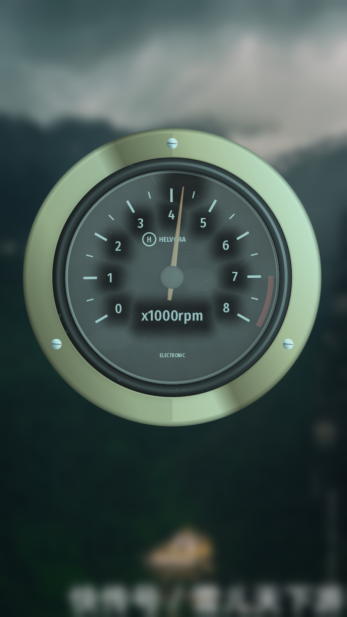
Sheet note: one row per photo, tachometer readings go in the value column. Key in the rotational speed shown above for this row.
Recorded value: 4250 rpm
